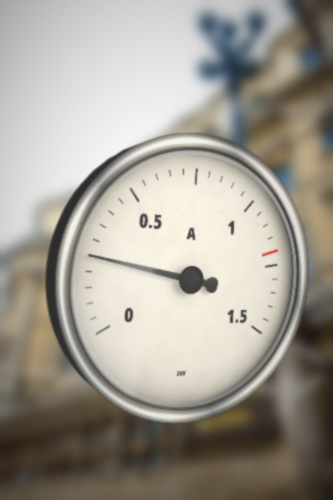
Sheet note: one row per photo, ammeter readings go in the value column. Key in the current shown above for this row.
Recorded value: 0.25 A
